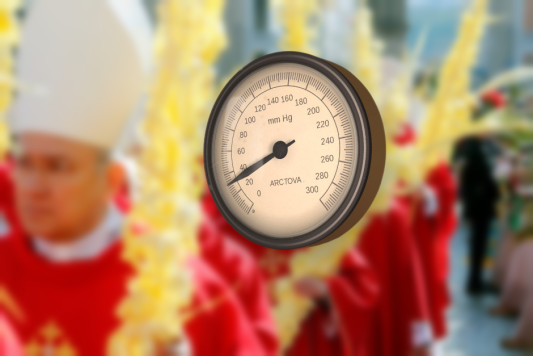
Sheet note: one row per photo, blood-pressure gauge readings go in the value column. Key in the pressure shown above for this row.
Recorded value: 30 mmHg
